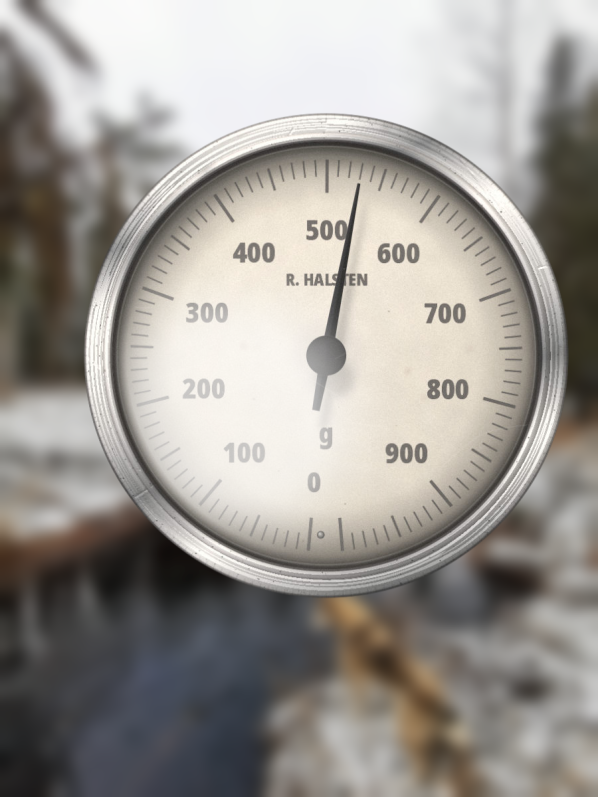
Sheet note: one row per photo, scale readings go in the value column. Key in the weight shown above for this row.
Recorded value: 530 g
